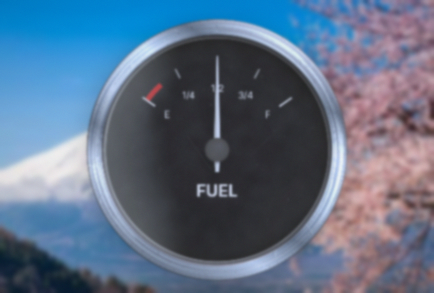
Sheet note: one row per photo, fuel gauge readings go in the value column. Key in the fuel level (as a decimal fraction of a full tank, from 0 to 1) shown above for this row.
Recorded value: 0.5
